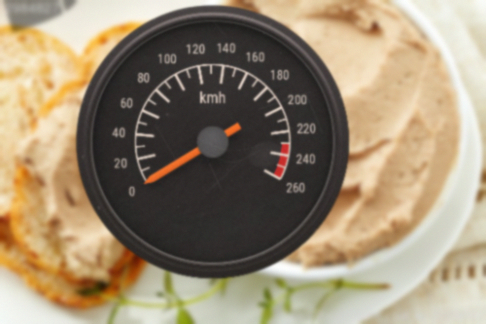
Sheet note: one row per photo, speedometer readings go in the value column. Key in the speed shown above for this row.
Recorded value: 0 km/h
